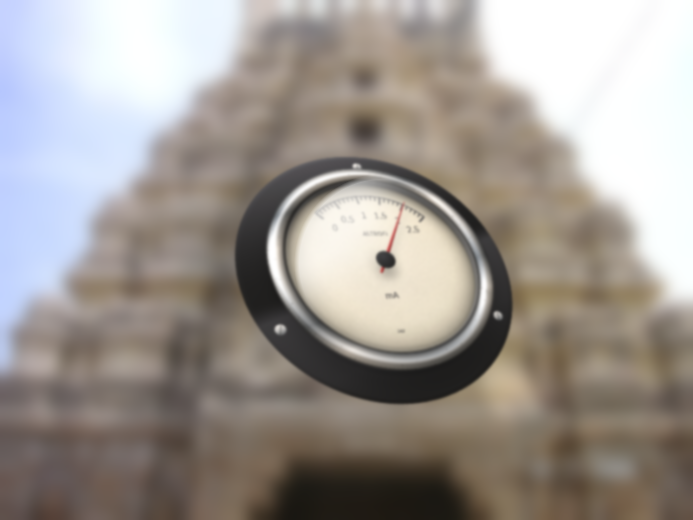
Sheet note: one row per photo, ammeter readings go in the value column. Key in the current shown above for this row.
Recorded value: 2 mA
